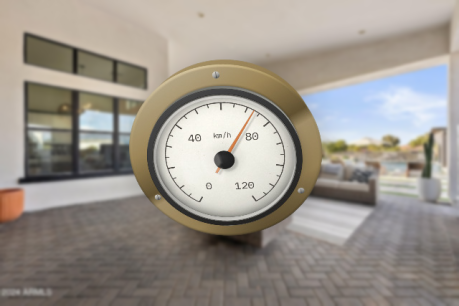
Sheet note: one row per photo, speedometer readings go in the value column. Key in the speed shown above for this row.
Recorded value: 72.5 km/h
